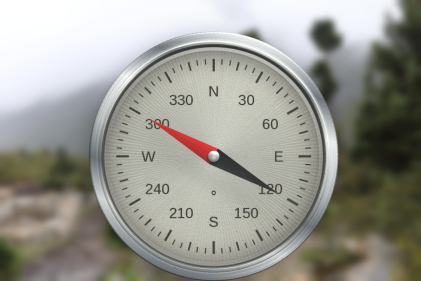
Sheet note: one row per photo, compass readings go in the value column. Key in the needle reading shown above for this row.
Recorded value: 300 °
